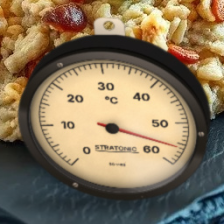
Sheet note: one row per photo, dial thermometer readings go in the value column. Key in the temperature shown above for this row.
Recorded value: 55 °C
